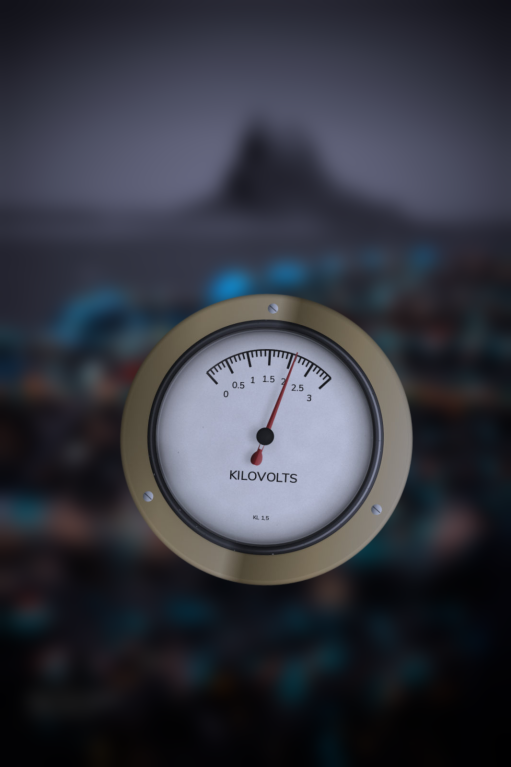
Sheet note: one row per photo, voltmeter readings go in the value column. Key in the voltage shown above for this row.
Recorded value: 2.1 kV
